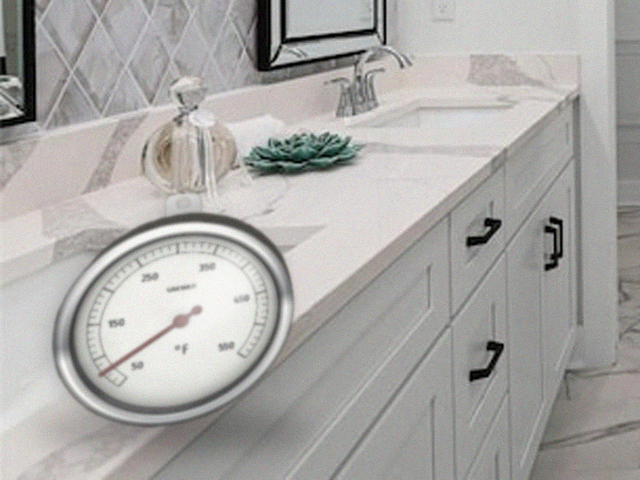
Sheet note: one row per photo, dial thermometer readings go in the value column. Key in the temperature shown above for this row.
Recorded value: 80 °F
